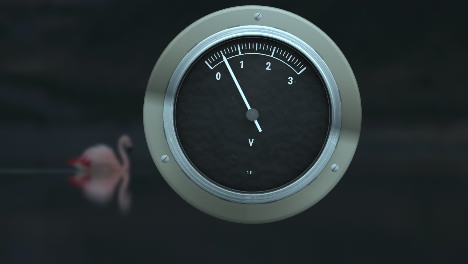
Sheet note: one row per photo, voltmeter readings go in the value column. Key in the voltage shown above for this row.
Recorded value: 0.5 V
